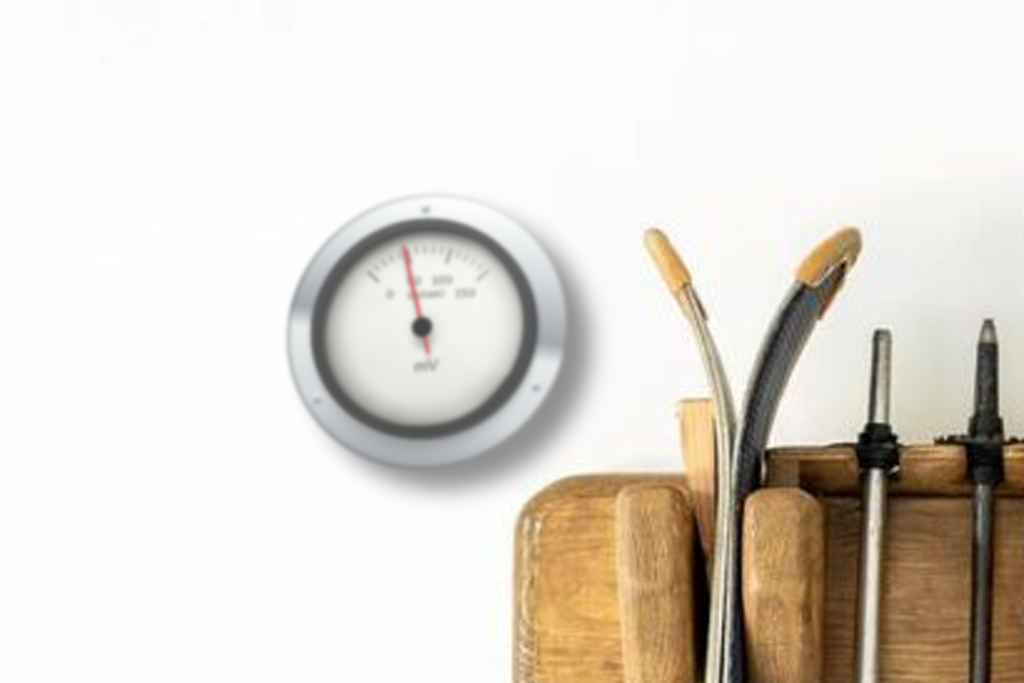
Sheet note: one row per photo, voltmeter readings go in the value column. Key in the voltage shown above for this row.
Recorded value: 50 mV
